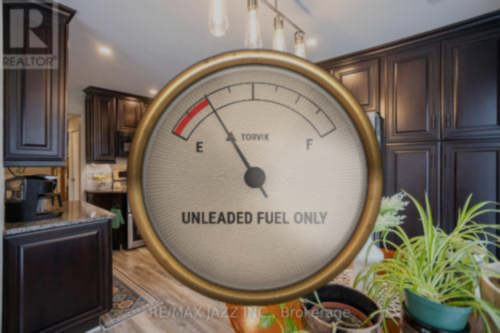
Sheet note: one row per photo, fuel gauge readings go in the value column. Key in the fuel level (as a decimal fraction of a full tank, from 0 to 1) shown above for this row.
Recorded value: 0.25
